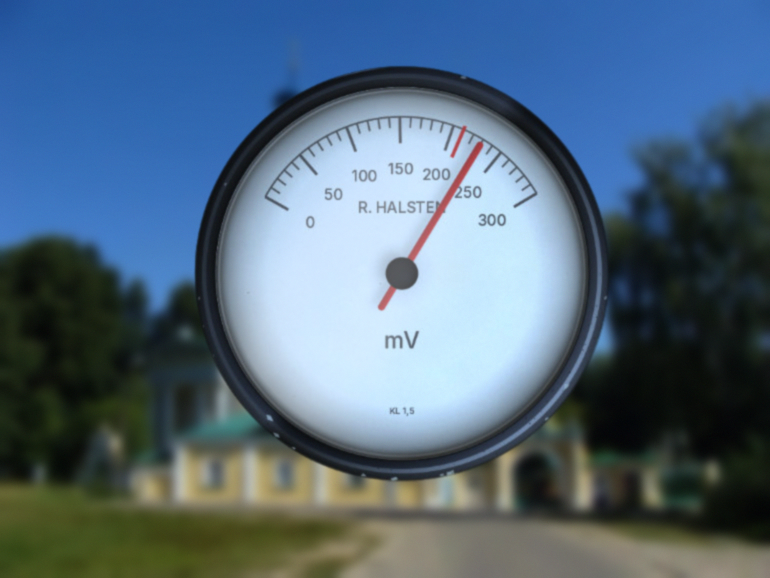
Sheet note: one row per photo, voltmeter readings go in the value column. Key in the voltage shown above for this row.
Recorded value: 230 mV
